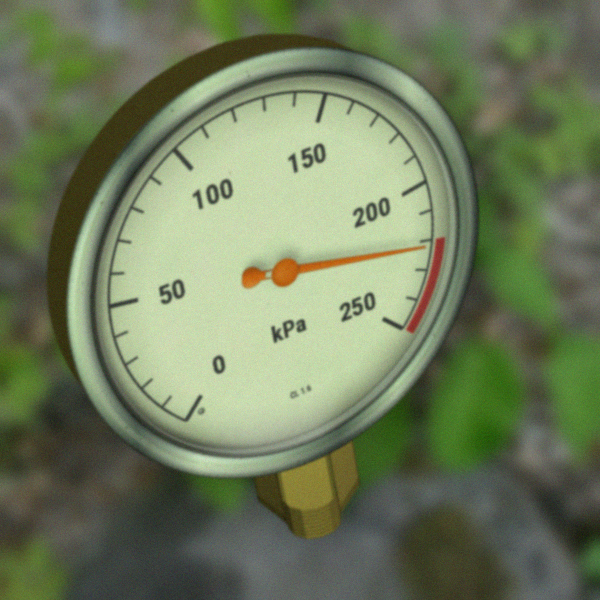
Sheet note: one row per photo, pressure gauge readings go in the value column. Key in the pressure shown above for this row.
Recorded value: 220 kPa
